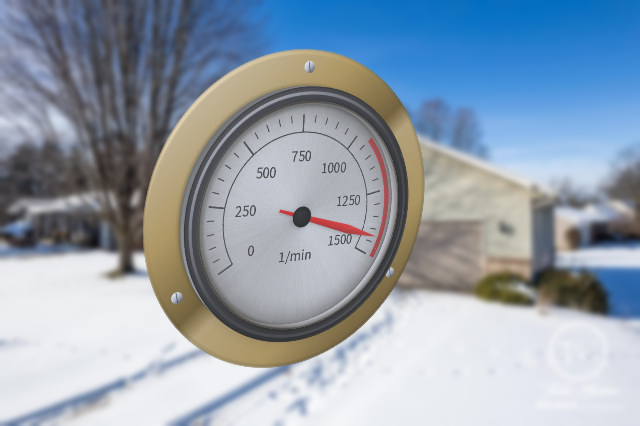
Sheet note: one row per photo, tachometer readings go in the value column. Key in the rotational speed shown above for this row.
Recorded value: 1425 rpm
